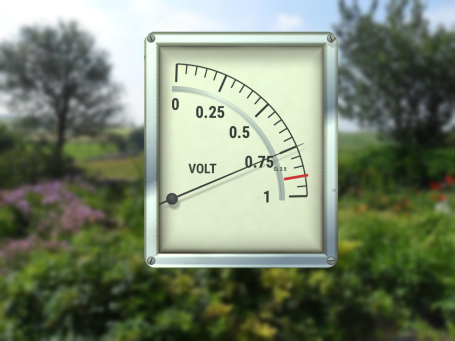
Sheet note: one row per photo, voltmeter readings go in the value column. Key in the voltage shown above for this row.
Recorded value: 0.75 V
